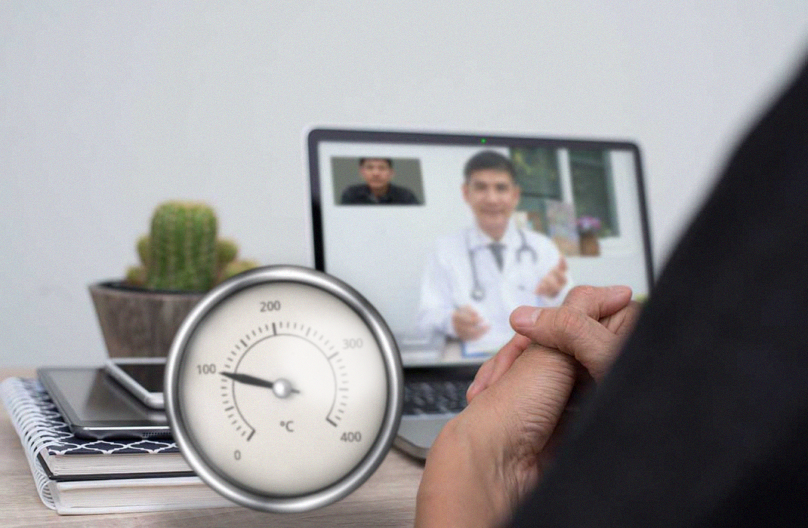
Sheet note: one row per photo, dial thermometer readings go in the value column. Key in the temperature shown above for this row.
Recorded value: 100 °C
